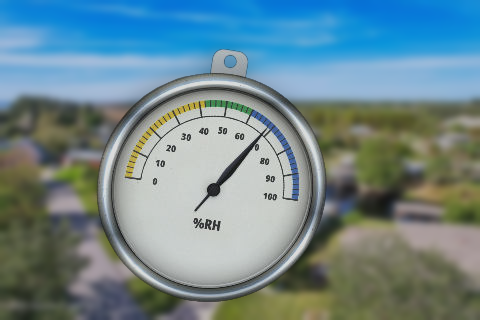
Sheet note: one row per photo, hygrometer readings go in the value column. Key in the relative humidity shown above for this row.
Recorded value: 68 %
